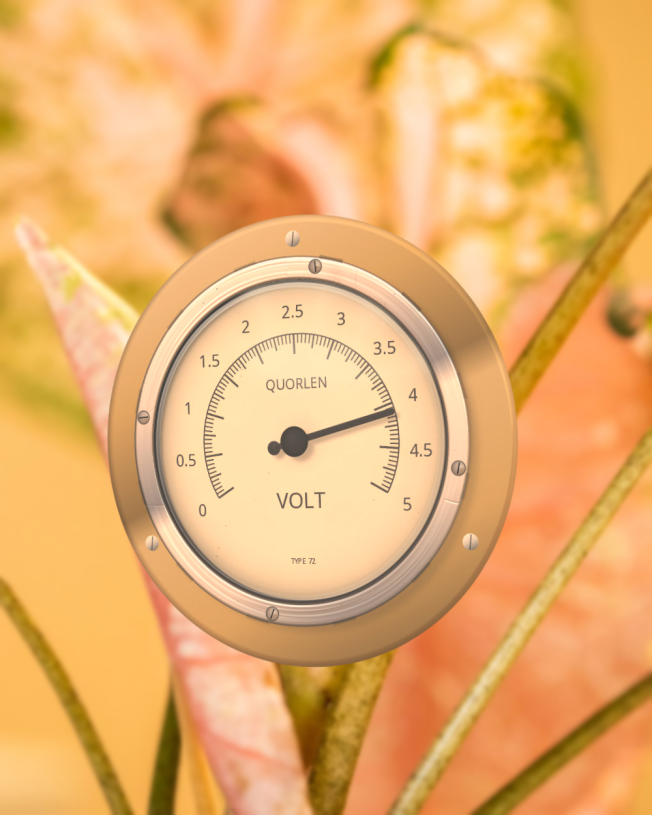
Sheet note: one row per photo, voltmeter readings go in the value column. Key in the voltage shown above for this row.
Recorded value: 4.1 V
